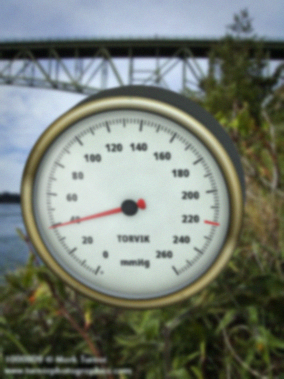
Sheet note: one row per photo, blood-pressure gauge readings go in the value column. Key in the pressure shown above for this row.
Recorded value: 40 mmHg
